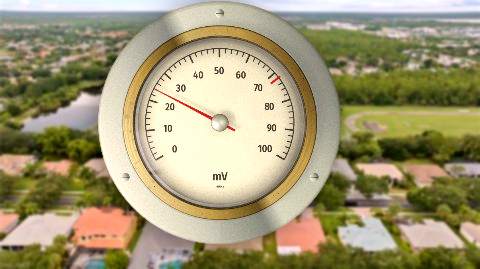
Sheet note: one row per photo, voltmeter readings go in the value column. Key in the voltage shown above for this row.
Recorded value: 24 mV
